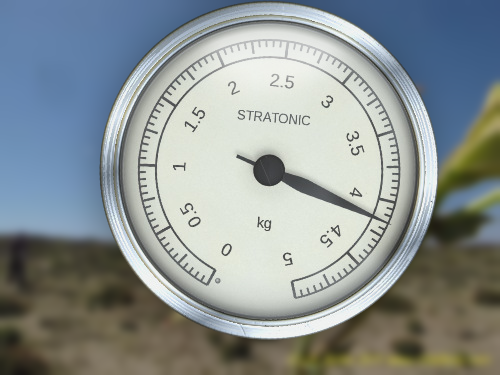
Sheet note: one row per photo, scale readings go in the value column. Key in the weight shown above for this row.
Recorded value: 4.15 kg
